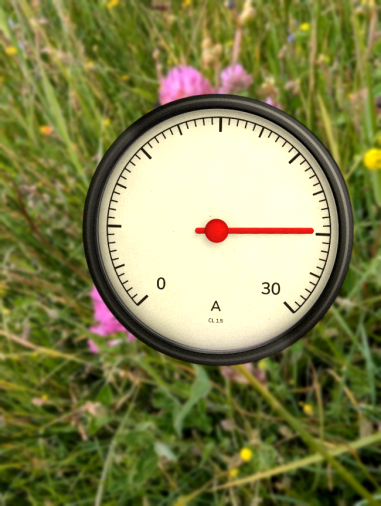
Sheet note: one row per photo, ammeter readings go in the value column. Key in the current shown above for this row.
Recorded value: 24.75 A
